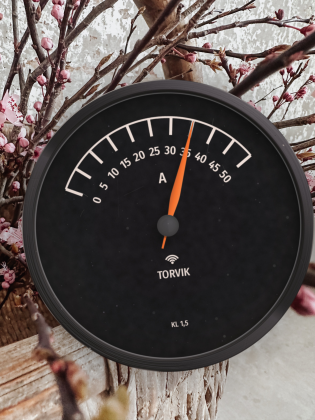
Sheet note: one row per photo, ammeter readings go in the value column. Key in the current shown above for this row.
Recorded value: 35 A
